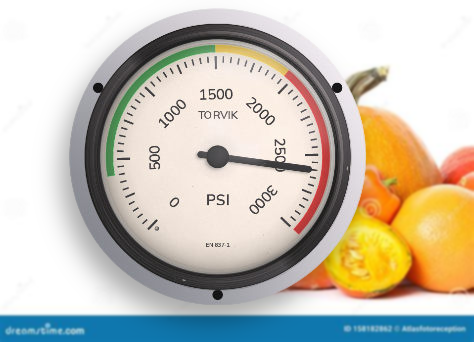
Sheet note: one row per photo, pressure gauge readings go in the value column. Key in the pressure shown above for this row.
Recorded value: 2600 psi
